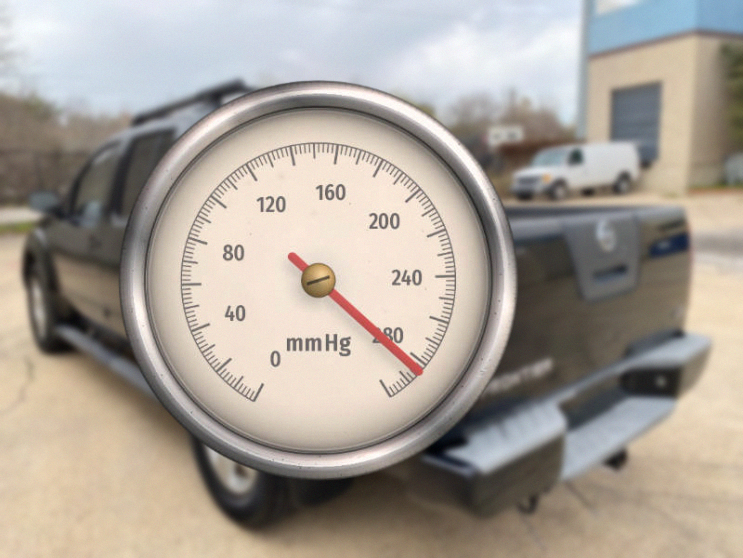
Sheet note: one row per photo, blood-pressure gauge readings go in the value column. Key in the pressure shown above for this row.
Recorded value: 284 mmHg
